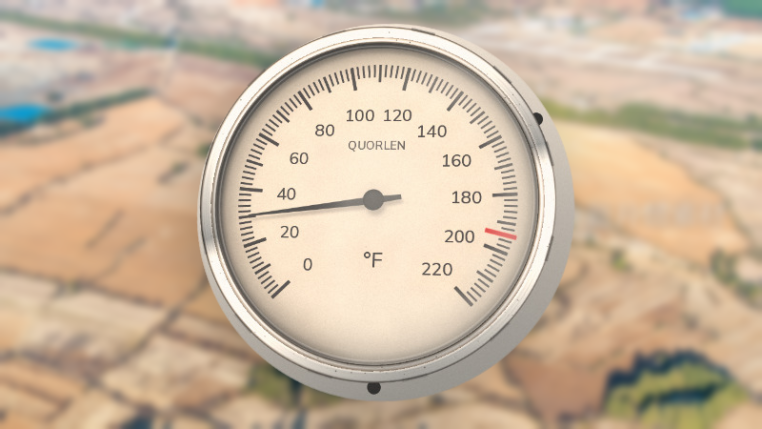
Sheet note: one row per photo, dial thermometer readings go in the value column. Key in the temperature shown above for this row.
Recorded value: 30 °F
